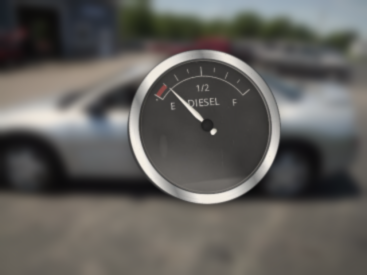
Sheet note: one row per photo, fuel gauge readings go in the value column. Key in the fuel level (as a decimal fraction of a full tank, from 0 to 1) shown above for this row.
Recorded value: 0.125
